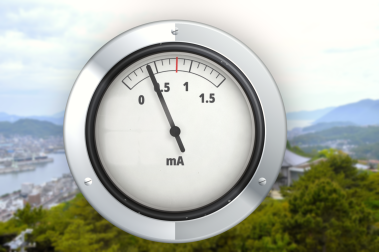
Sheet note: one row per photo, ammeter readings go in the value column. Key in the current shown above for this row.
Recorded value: 0.4 mA
